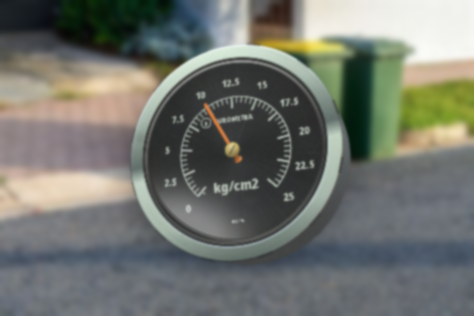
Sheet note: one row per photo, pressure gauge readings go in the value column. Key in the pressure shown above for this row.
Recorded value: 10 kg/cm²
